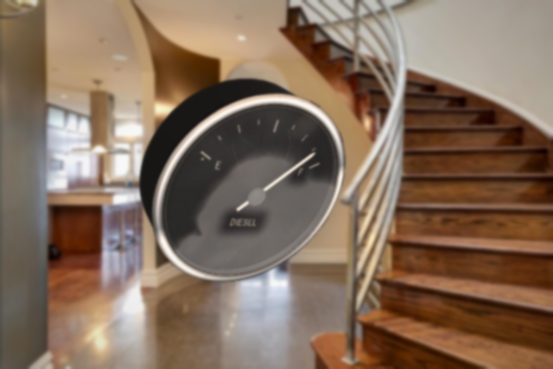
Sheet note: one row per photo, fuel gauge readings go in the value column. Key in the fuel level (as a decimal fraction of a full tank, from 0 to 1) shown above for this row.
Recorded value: 0.875
